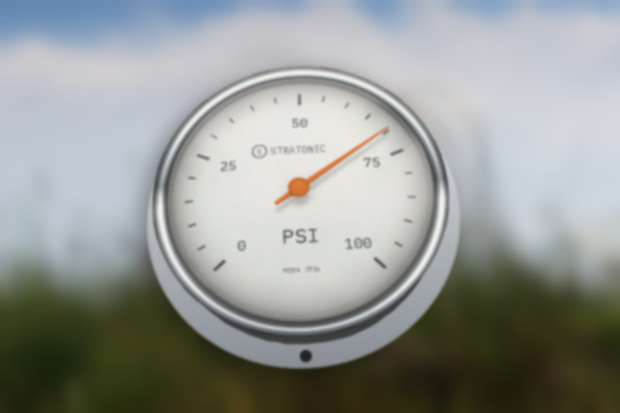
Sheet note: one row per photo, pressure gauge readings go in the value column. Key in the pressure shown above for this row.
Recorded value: 70 psi
